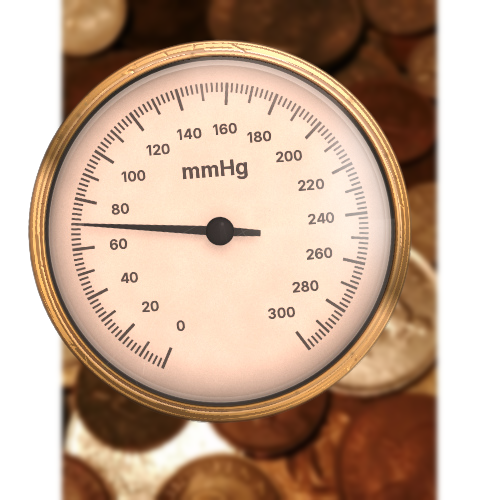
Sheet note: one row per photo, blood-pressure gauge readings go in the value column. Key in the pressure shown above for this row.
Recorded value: 70 mmHg
